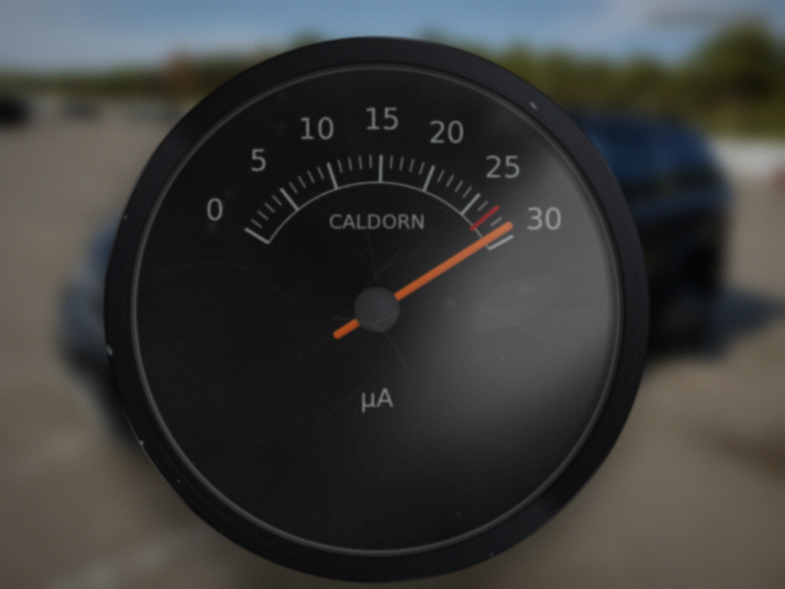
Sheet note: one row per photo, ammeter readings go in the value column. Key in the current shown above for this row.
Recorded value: 29 µA
